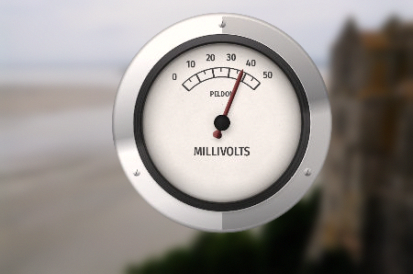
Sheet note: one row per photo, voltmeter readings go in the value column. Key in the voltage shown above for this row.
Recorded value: 37.5 mV
